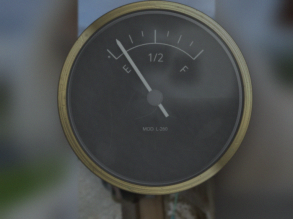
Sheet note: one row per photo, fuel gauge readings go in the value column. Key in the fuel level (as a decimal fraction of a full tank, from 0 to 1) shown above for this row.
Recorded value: 0.125
